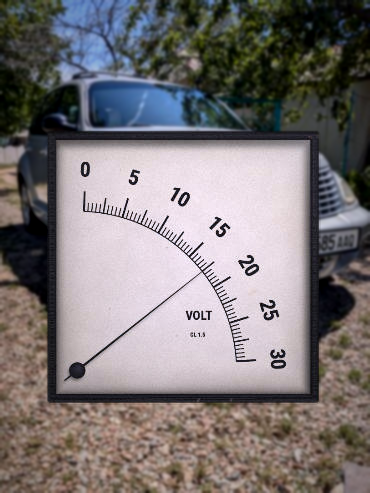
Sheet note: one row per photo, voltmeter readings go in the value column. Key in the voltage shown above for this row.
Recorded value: 17.5 V
